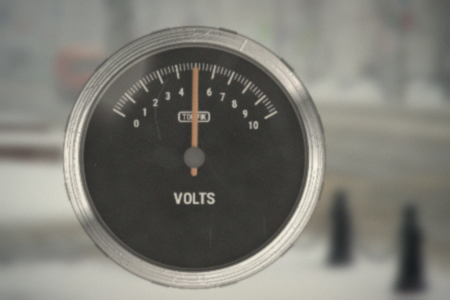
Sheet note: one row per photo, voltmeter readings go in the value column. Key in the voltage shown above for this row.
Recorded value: 5 V
